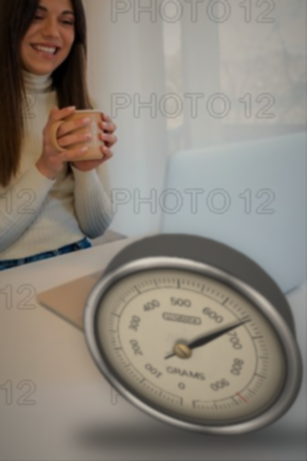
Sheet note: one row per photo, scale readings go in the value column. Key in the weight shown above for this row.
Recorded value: 650 g
